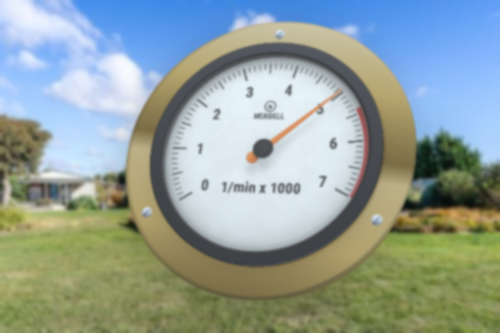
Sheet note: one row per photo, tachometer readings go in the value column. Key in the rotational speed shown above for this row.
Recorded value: 5000 rpm
